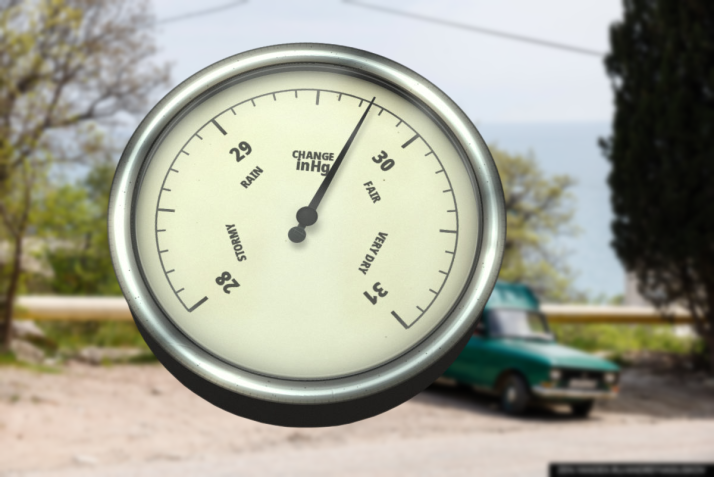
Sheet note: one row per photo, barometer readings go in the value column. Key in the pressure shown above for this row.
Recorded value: 29.75 inHg
